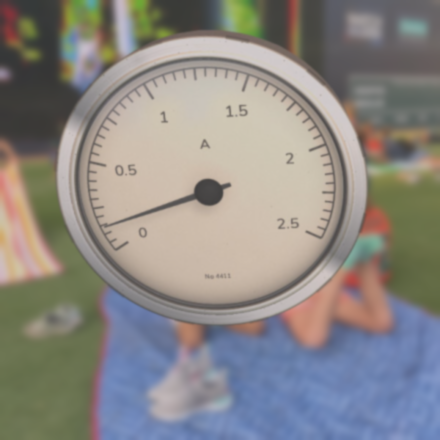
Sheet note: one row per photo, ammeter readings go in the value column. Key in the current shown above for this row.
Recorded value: 0.15 A
